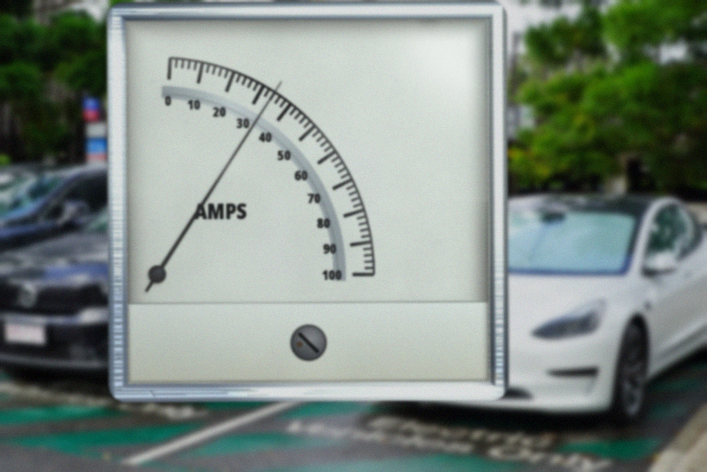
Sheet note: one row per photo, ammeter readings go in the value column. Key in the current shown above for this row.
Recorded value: 34 A
